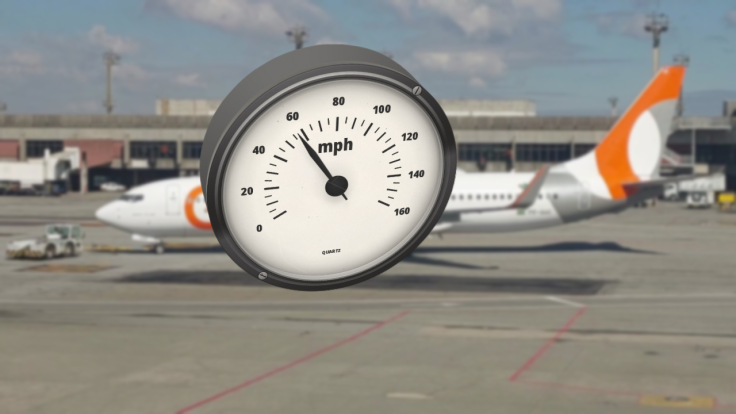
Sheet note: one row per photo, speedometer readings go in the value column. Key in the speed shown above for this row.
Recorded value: 57.5 mph
